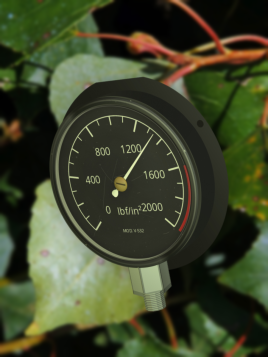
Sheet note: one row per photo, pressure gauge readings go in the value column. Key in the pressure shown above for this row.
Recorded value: 1350 psi
